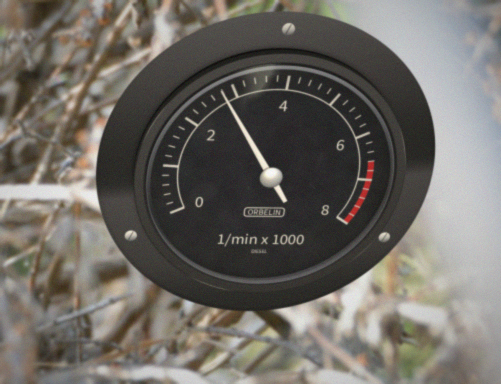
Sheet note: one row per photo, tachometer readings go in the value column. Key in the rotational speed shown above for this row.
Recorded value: 2800 rpm
